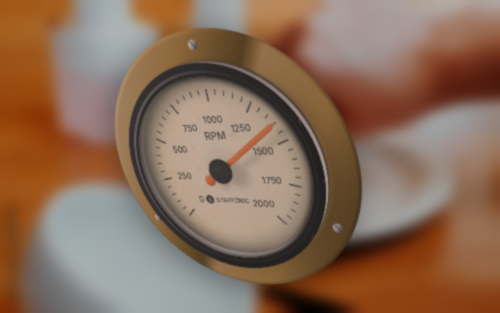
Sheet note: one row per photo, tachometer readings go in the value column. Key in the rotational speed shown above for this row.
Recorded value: 1400 rpm
